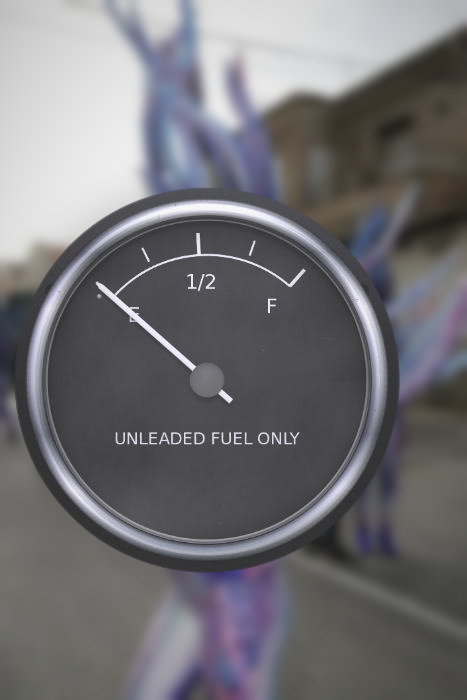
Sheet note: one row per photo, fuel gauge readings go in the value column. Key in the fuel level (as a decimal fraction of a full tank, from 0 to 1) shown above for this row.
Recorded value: 0
